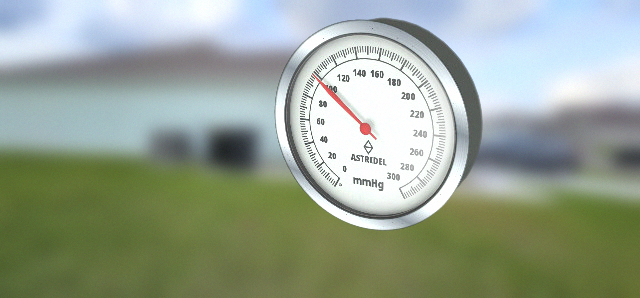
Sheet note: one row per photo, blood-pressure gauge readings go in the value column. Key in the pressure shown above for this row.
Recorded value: 100 mmHg
